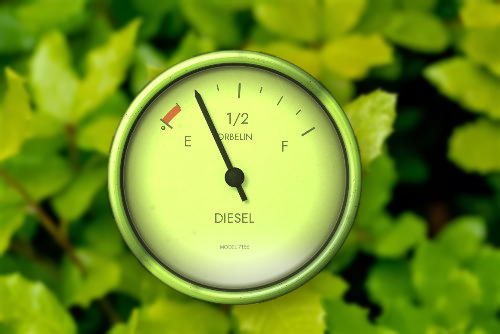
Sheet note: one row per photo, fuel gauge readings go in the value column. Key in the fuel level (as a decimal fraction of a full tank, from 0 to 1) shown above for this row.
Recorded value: 0.25
